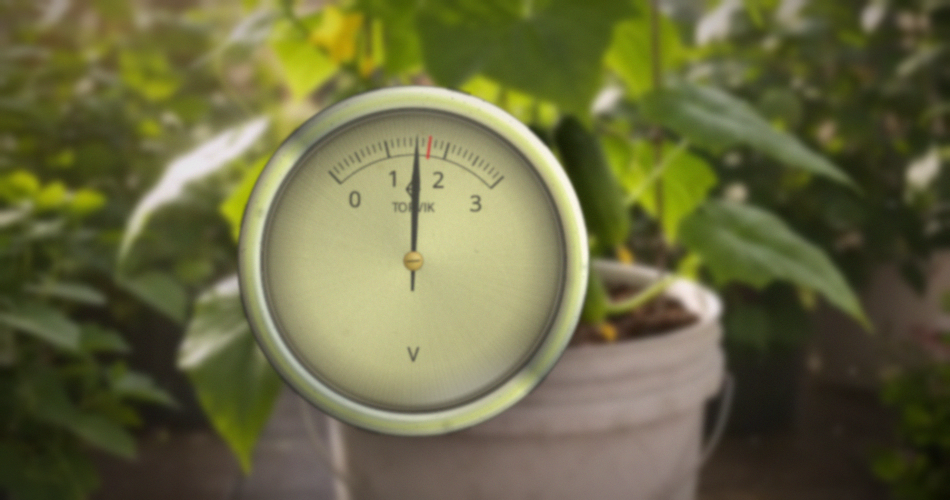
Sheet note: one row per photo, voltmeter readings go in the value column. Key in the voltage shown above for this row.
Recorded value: 1.5 V
